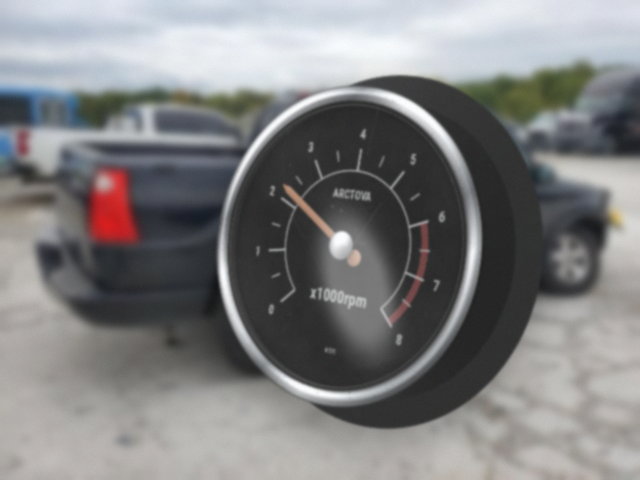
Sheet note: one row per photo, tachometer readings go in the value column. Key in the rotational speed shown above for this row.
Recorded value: 2250 rpm
